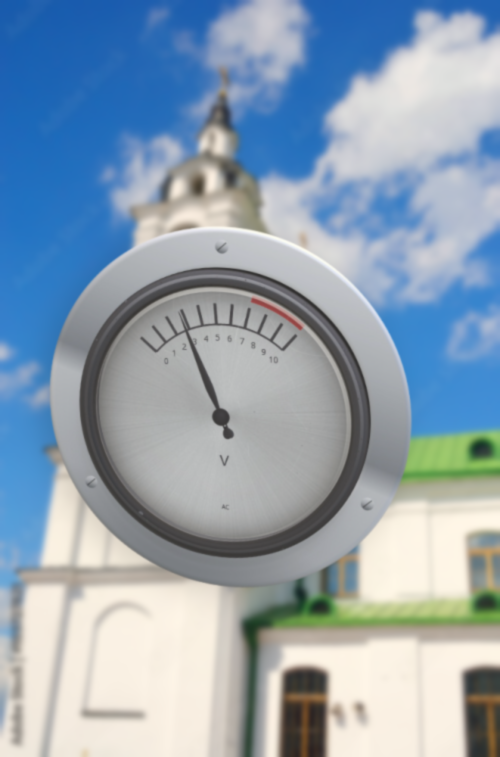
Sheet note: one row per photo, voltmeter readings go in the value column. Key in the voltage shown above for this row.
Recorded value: 3 V
